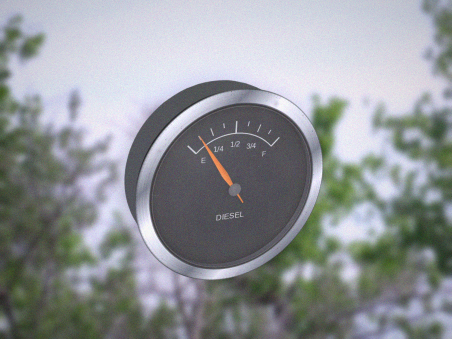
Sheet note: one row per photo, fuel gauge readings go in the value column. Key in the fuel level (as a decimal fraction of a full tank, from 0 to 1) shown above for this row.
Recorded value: 0.125
